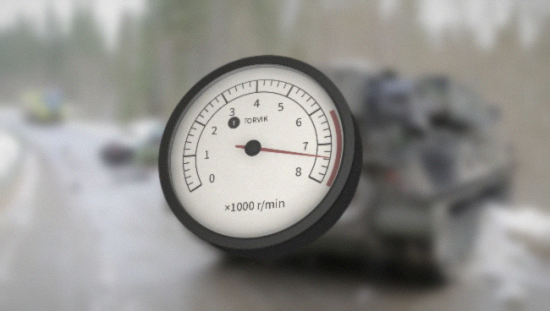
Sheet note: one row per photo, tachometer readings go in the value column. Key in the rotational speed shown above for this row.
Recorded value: 7400 rpm
